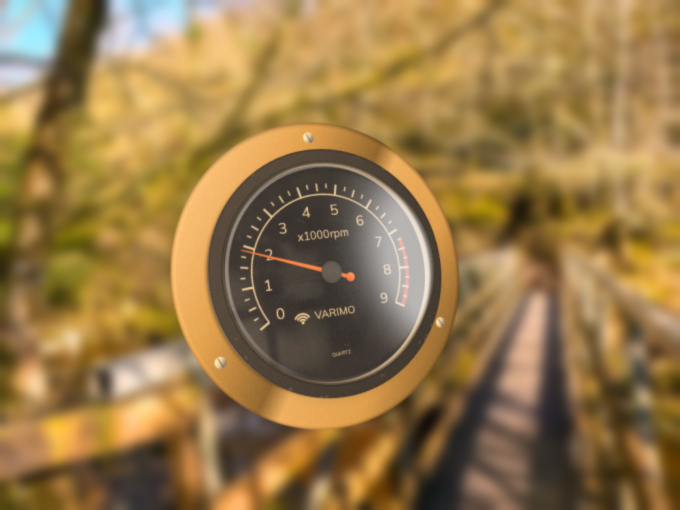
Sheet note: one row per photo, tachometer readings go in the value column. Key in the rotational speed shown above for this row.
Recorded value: 1875 rpm
